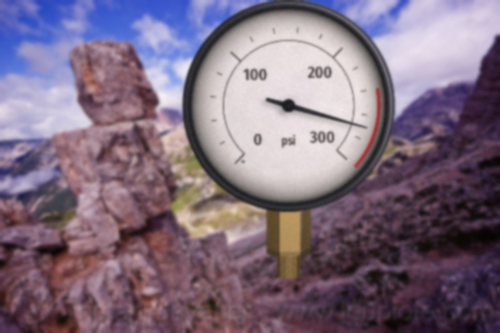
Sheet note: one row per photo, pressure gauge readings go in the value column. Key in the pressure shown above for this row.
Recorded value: 270 psi
